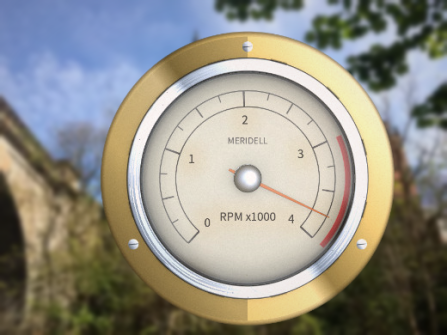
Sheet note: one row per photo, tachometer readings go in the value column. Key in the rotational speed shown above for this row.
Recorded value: 3750 rpm
